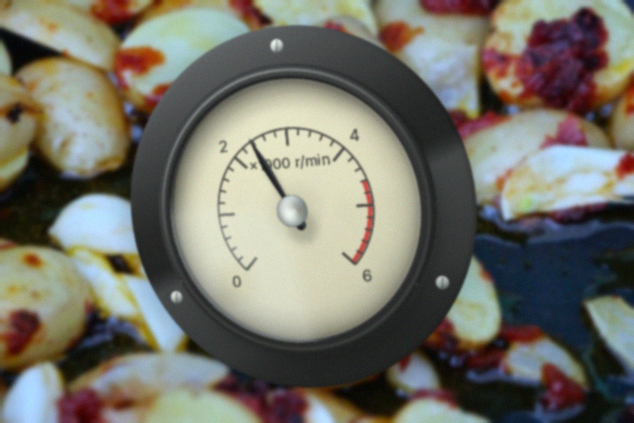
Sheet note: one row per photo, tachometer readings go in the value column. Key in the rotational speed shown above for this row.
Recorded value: 2400 rpm
